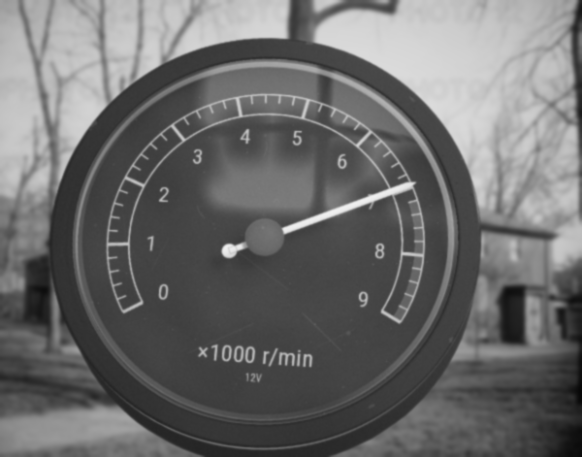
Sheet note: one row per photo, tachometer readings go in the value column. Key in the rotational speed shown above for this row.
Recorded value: 7000 rpm
